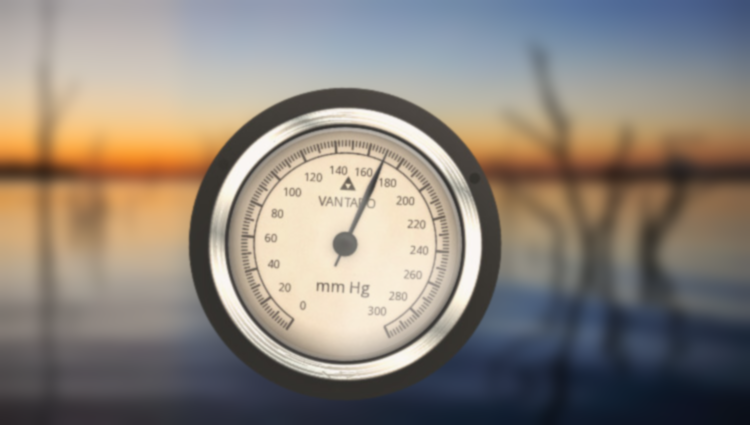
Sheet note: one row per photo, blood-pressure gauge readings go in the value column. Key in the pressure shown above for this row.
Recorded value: 170 mmHg
